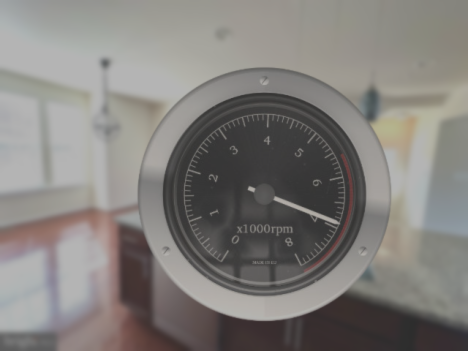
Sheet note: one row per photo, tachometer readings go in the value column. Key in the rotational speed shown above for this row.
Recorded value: 6900 rpm
